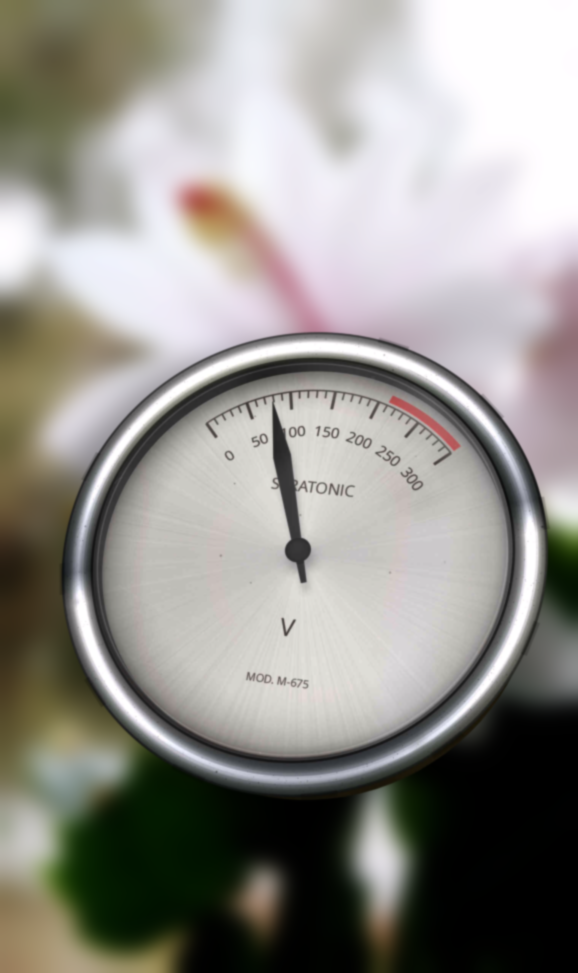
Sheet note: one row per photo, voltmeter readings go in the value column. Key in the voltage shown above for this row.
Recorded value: 80 V
